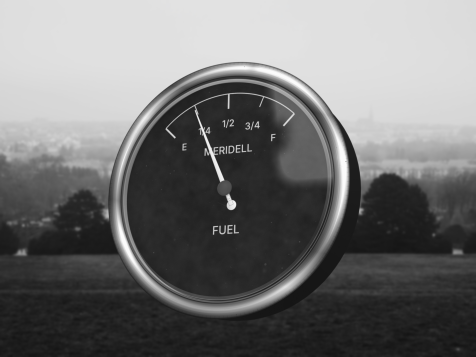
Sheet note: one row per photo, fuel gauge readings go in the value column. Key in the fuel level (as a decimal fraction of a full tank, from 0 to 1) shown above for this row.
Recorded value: 0.25
